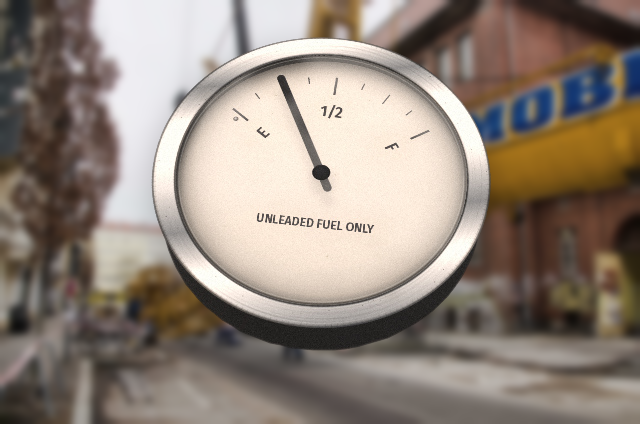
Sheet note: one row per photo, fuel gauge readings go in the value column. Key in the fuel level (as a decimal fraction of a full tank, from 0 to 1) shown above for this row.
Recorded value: 0.25
